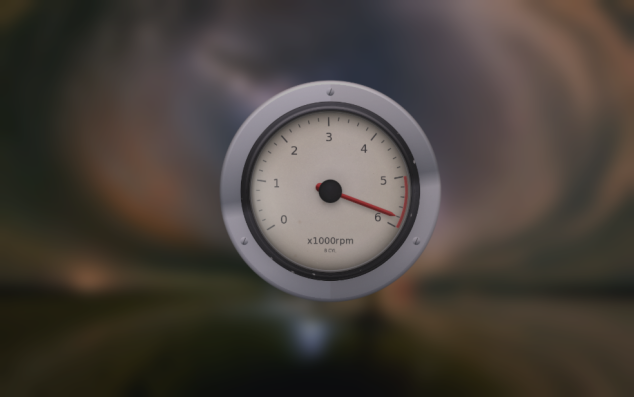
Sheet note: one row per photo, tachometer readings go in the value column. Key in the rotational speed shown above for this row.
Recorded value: 5800 rpm
